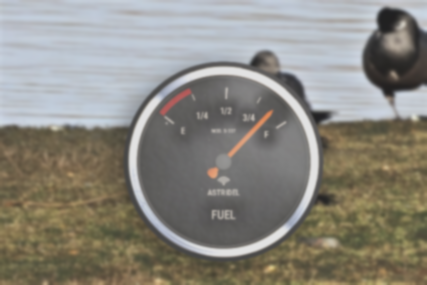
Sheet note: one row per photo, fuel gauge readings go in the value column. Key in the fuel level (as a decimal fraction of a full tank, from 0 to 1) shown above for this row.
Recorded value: 0.875
